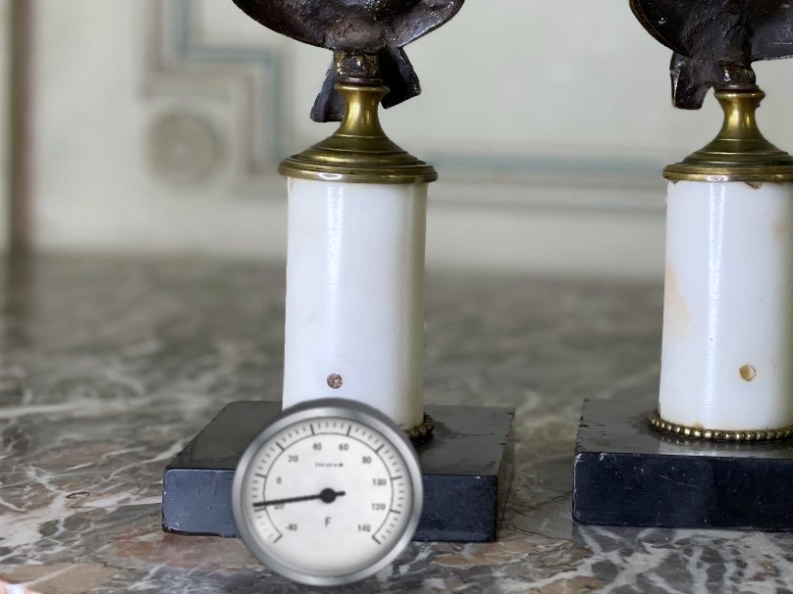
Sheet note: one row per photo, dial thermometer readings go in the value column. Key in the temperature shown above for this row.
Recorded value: -16 °F
